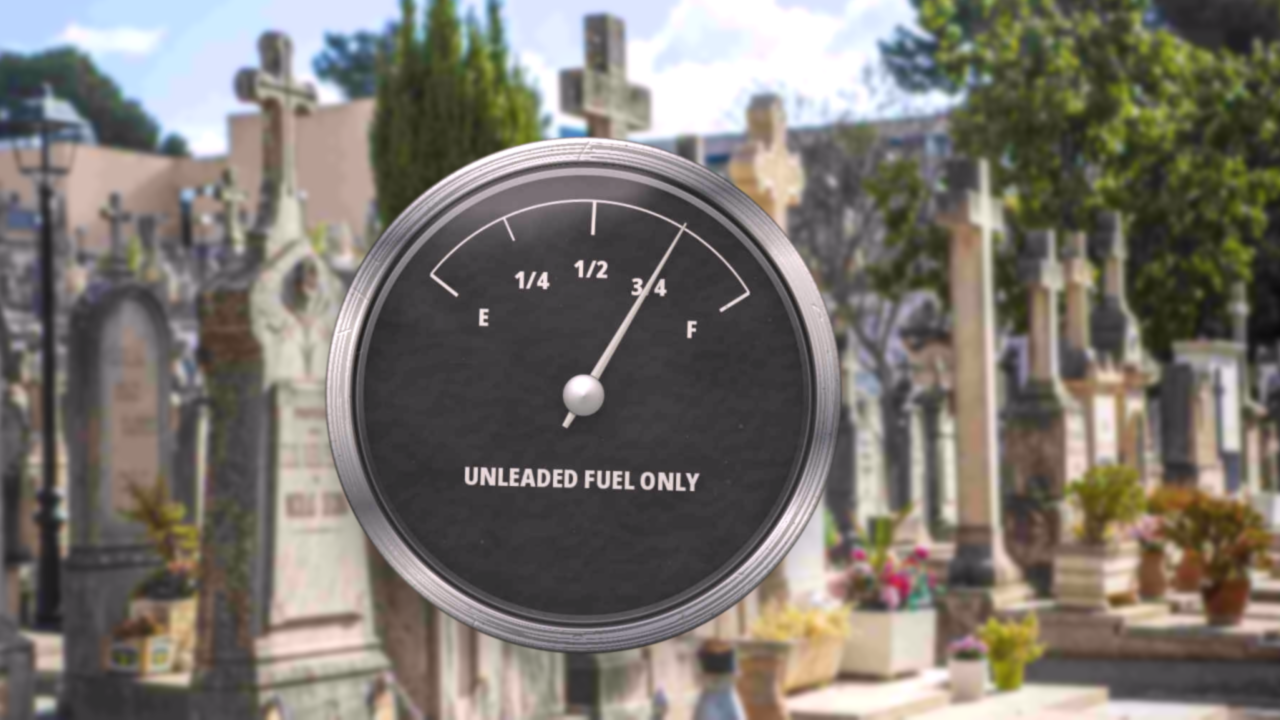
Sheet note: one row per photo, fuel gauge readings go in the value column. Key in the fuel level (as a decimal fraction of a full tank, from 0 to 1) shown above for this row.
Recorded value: 0.75
